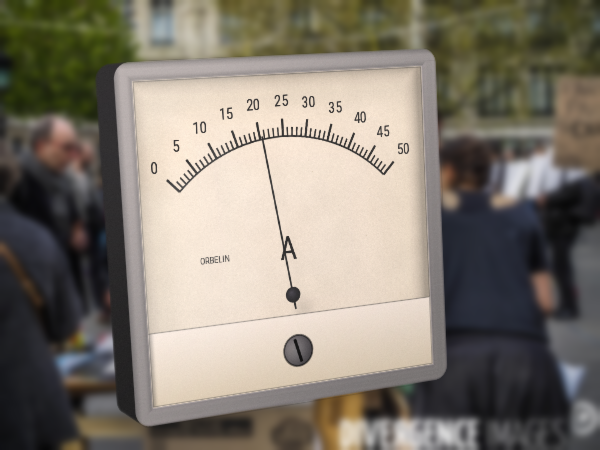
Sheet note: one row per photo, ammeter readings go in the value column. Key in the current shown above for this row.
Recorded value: 20 A
